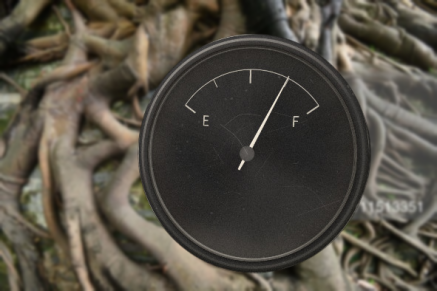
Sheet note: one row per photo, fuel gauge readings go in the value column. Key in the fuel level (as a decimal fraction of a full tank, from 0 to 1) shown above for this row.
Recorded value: 0.75
